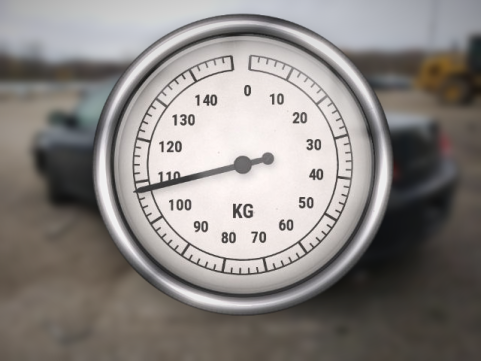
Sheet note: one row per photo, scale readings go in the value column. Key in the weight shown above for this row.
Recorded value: 108 kg
